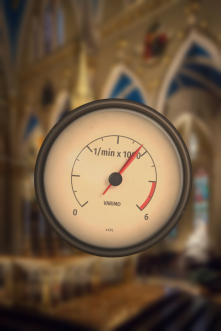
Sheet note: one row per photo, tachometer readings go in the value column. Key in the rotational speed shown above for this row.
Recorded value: 3750 rpm
